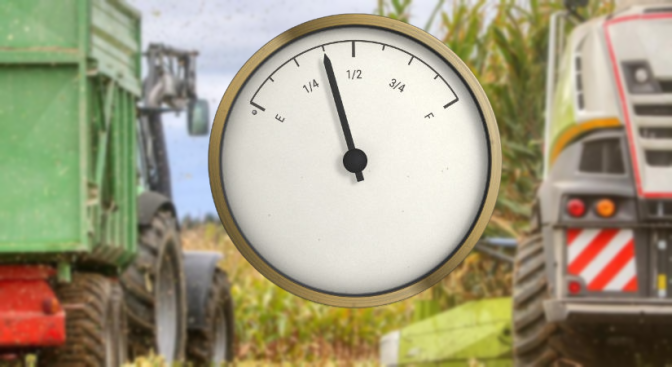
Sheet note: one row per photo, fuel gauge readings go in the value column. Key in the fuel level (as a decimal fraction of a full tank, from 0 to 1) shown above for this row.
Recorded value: 0.375
